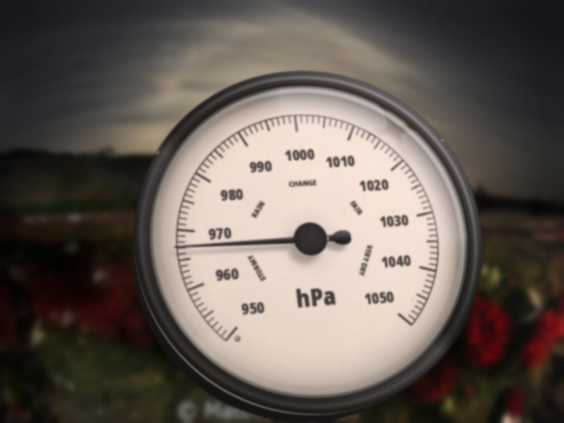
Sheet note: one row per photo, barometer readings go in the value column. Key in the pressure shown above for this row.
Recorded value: 967 hPa
